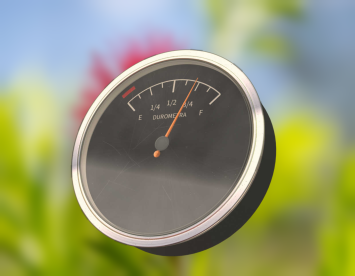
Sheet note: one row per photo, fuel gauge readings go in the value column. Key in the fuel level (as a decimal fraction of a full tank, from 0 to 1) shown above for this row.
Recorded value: 0.75
